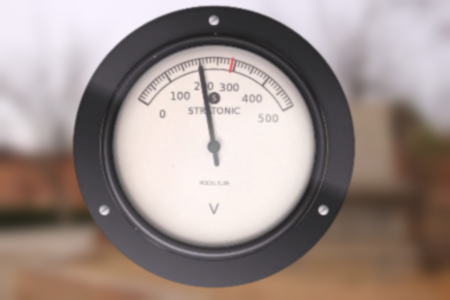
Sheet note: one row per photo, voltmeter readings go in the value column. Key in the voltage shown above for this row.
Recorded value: 200 V
